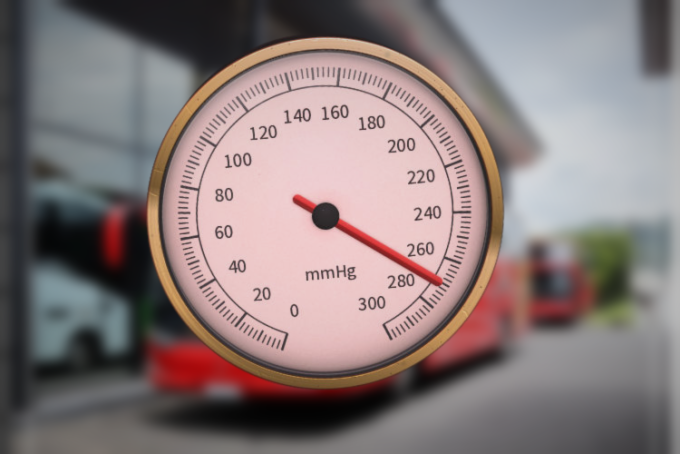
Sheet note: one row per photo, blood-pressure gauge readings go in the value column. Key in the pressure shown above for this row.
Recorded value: 270 mmHg
